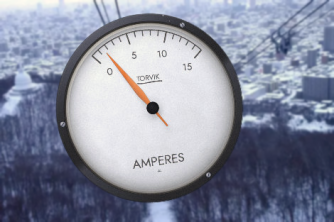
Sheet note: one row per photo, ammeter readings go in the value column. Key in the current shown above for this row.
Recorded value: 1.5 A
